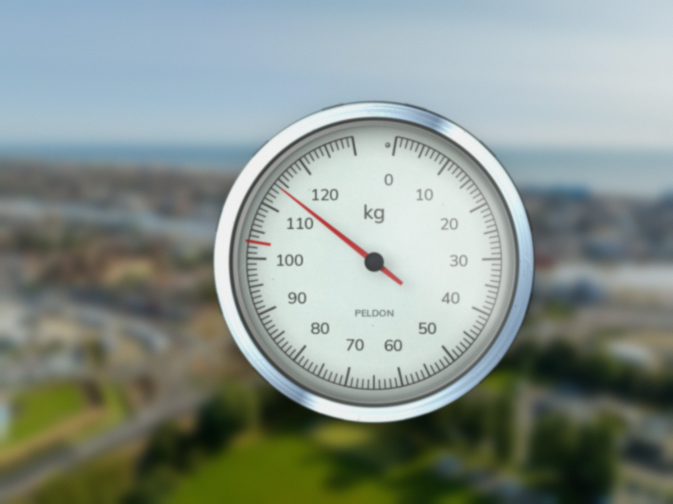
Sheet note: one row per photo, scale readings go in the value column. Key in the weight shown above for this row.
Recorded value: 114 kg
